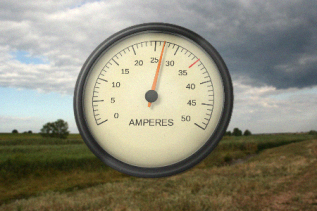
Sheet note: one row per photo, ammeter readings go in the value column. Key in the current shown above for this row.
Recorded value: 27 A
